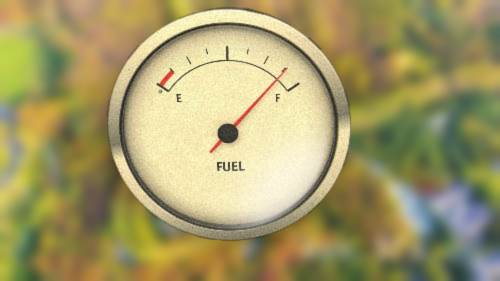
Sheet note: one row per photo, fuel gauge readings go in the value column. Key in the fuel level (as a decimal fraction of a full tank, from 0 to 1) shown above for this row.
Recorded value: 0.875
